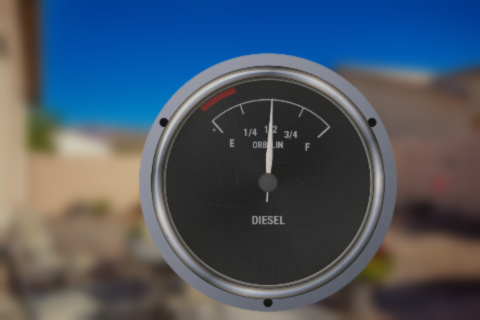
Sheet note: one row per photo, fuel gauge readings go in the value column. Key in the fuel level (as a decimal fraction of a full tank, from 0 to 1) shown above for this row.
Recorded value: 0.5
